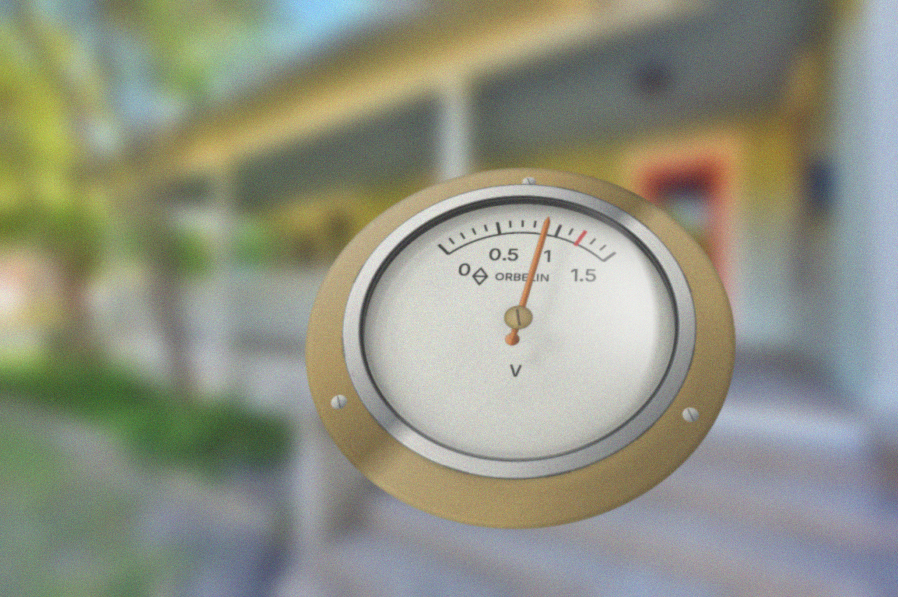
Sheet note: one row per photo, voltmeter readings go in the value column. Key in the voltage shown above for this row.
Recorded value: 0.9 V
